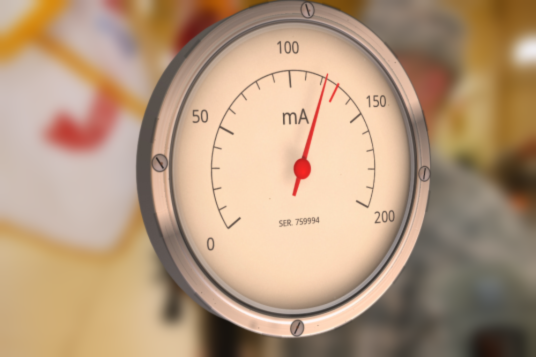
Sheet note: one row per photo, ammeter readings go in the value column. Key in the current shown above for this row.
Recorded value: 120 mA
